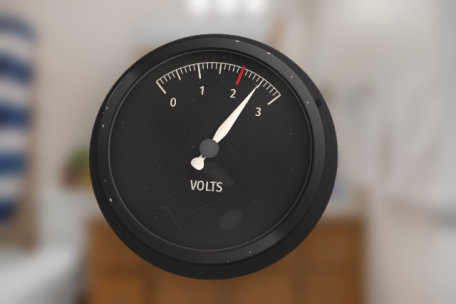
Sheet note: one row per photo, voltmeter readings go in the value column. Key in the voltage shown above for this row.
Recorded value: 2.5 V
